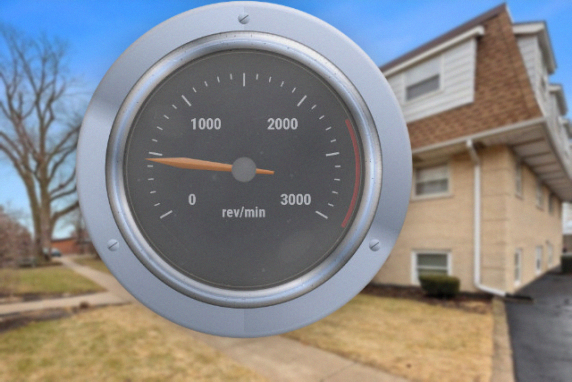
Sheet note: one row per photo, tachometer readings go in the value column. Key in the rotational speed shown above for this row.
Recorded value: 450 rpm
